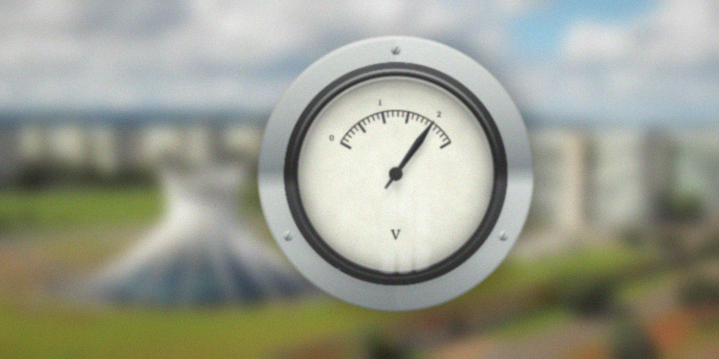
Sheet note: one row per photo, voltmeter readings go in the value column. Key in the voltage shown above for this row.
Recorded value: 2 V
